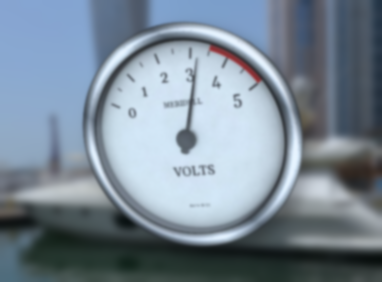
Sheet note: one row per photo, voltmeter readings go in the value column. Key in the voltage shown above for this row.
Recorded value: 3.25 V
